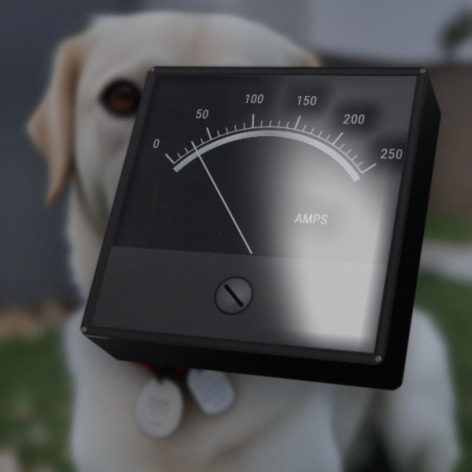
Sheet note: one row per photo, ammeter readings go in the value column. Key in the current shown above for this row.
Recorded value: 30 A
